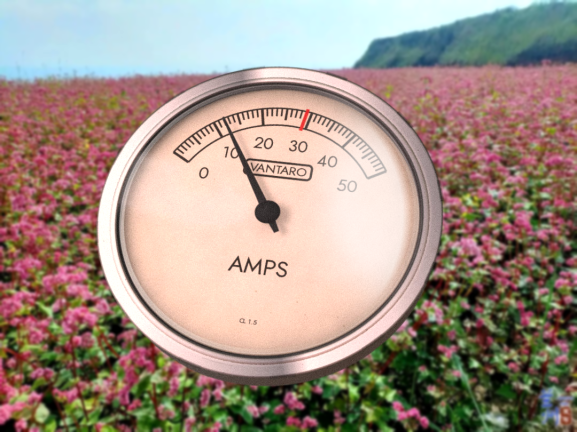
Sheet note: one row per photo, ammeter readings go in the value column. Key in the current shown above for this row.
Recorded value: 12 A
